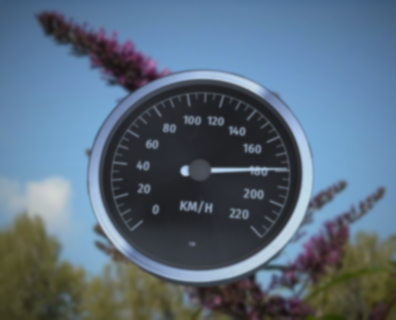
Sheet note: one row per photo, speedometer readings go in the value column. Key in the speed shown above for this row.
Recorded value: 180 km/h
